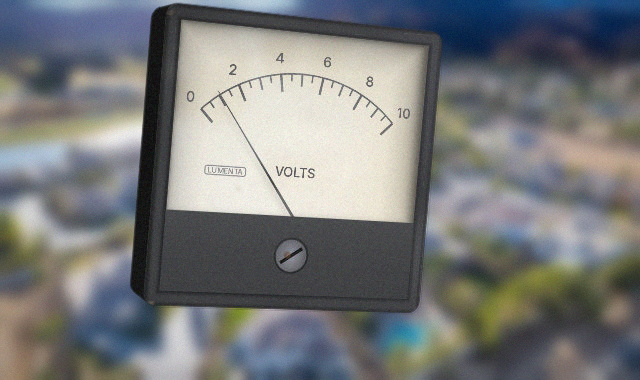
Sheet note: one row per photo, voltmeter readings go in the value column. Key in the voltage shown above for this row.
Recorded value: 1 V
